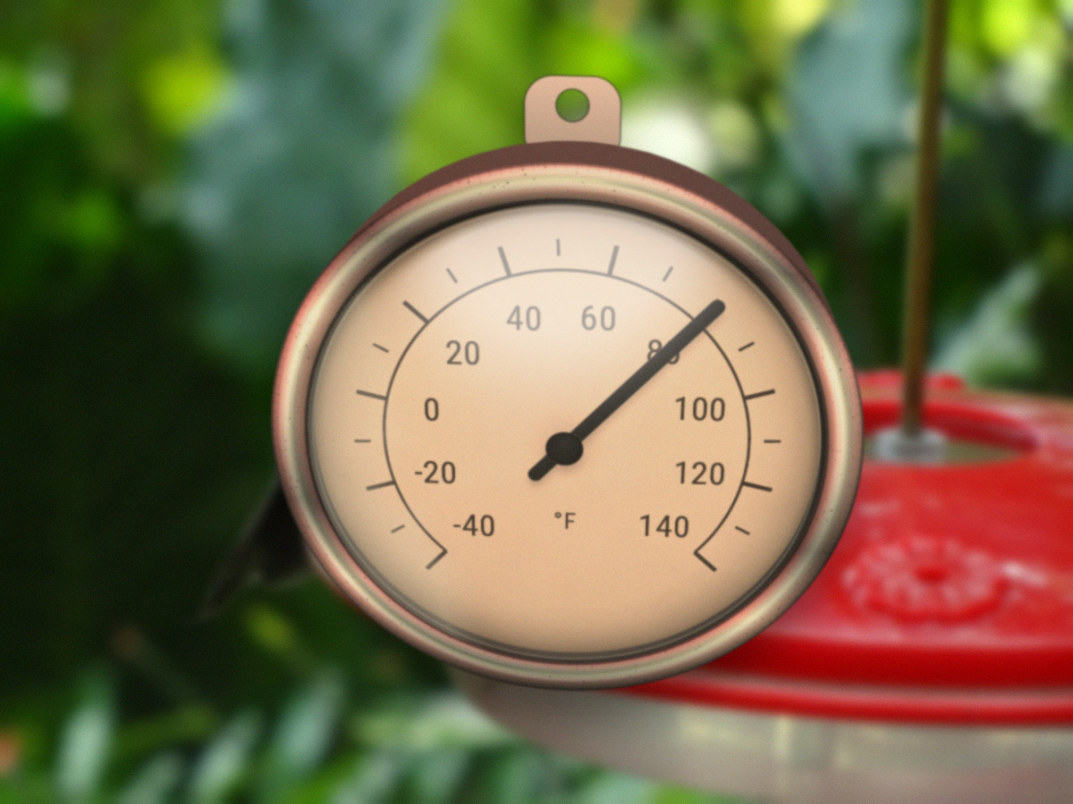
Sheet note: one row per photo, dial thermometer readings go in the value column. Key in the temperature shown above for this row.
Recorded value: 80 °F
